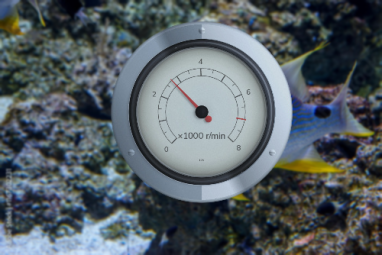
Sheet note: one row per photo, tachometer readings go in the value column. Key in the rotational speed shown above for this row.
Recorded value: 2750 rpm
